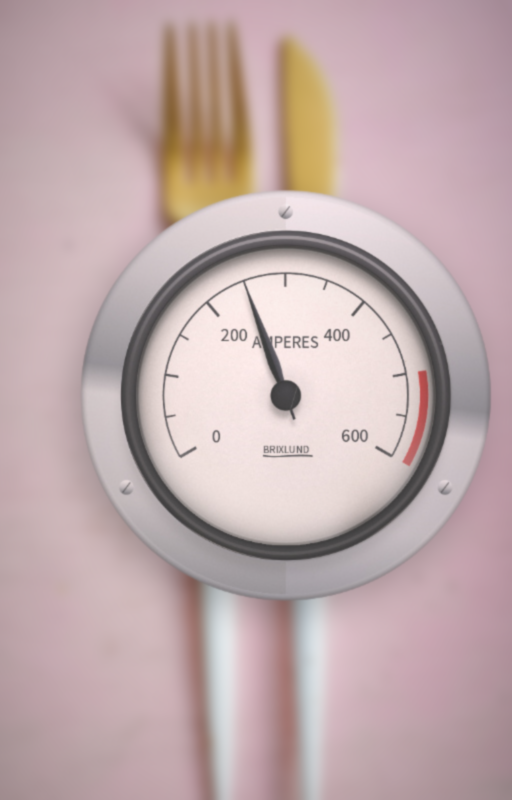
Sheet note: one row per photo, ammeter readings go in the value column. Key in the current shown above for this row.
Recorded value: 250 A
